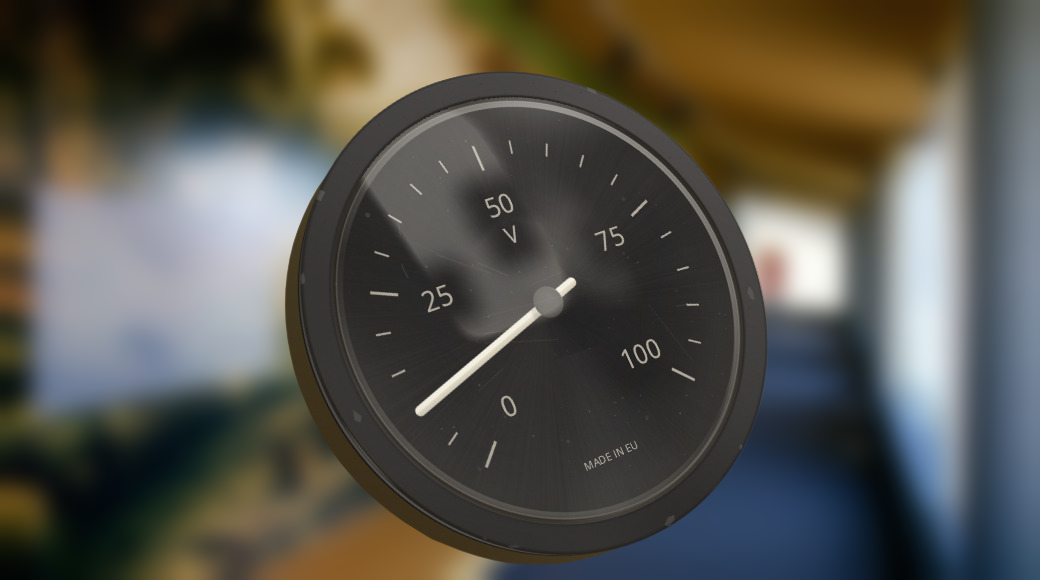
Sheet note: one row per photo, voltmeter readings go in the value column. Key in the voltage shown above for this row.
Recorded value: 10 V
